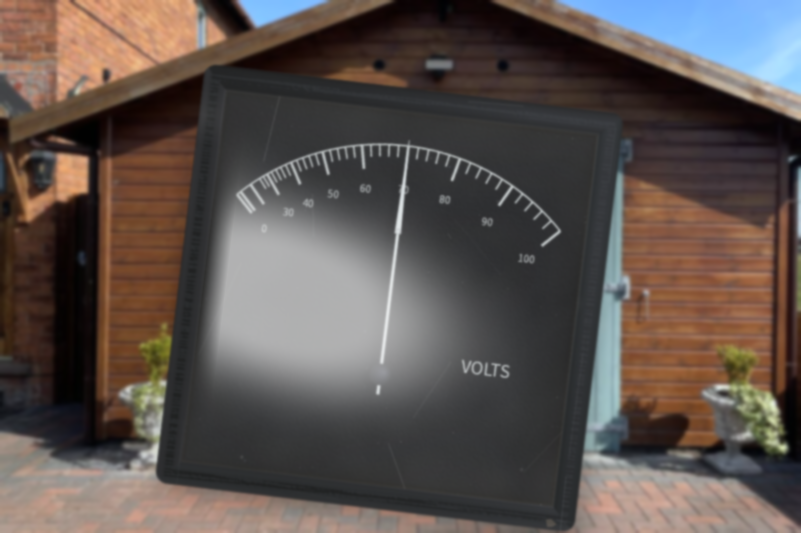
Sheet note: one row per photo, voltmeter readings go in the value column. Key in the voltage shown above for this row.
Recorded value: 70 V
